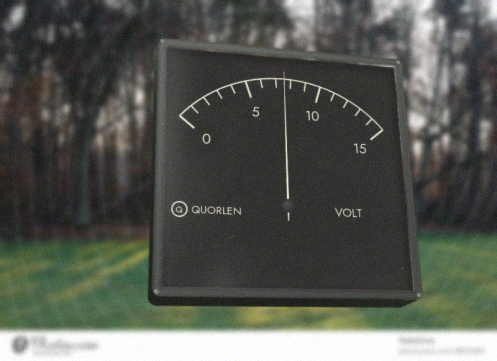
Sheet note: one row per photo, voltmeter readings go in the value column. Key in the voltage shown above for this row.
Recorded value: 7.5 V
